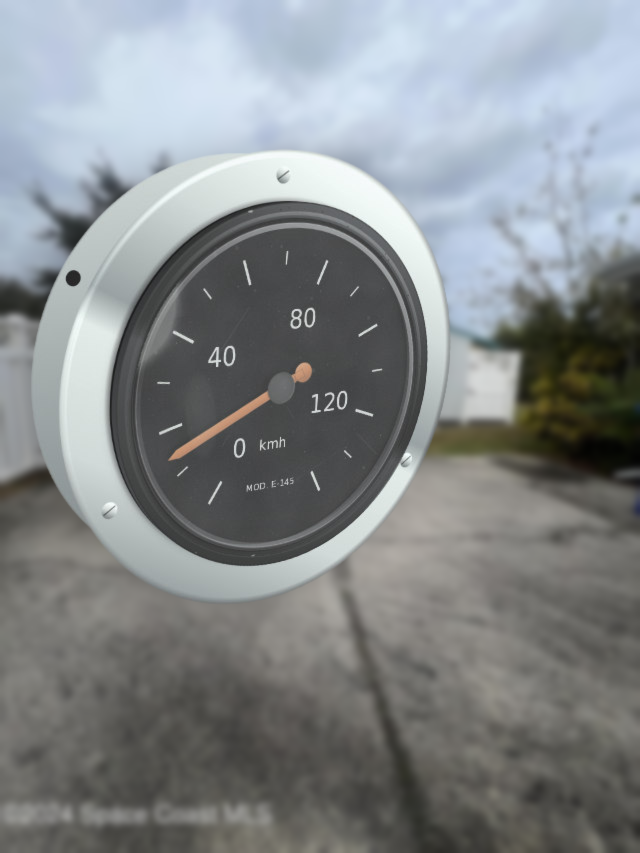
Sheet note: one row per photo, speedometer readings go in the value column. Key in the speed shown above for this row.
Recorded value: 15 km/h
